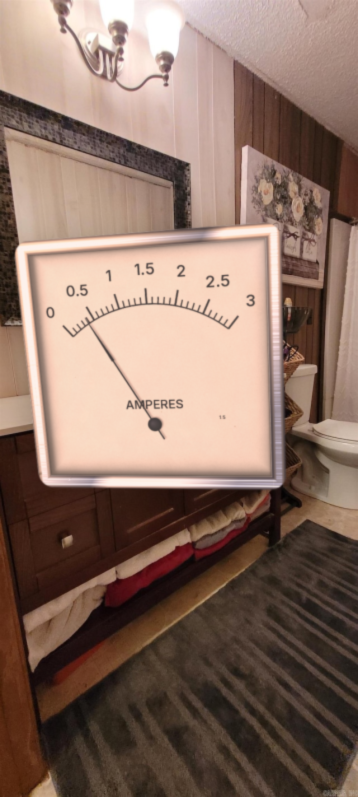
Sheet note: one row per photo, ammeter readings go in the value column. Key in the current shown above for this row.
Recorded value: 0.4 A
